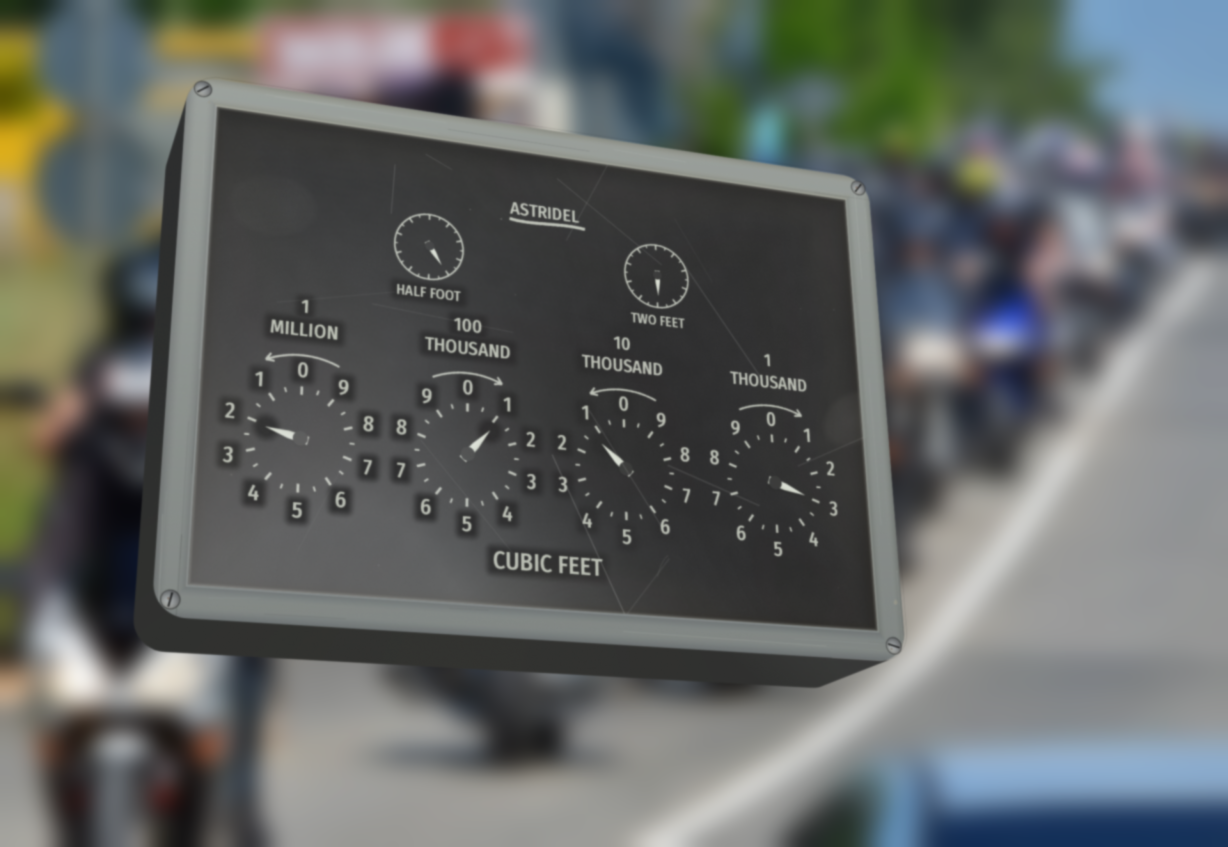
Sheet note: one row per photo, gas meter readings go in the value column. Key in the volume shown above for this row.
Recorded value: 211300 ft³
